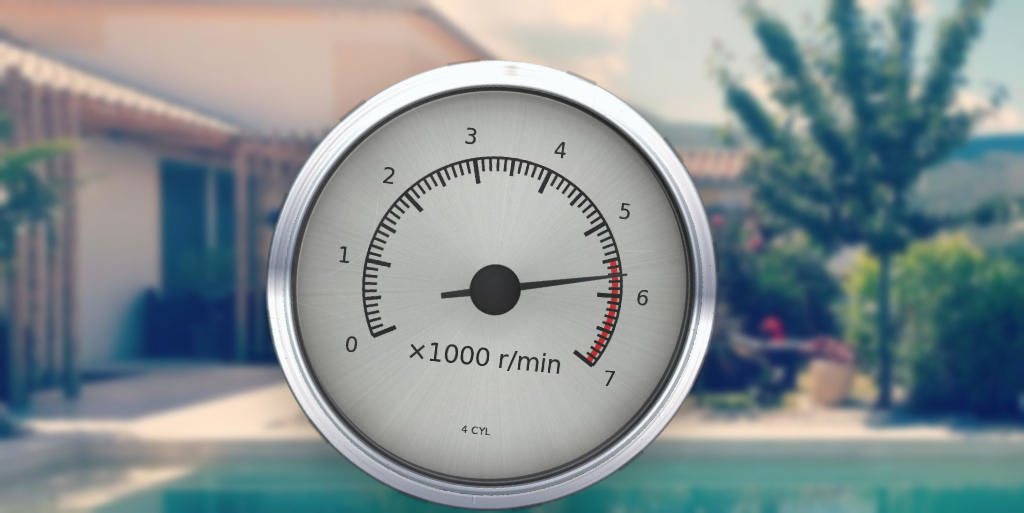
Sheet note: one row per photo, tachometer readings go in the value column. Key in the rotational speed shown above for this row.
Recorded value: 5700 rpm
